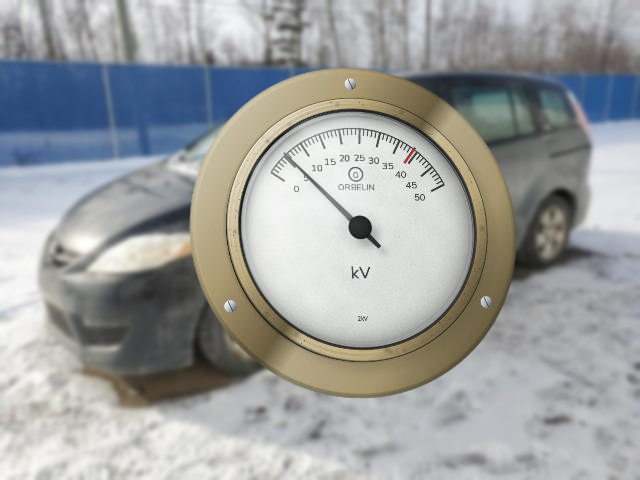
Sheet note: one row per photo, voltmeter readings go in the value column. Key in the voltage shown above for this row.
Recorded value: 5 kV
